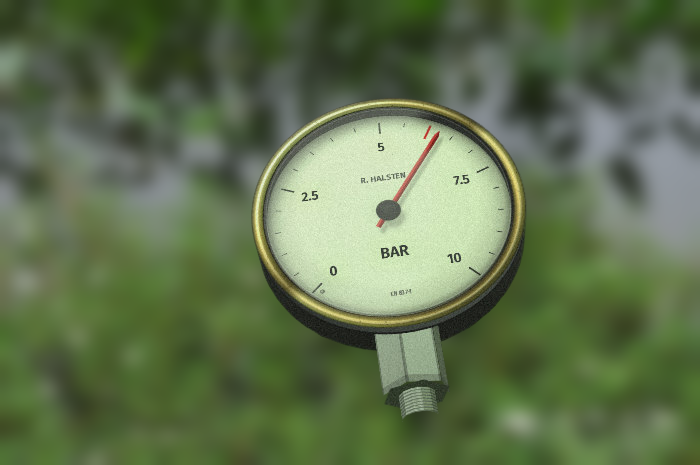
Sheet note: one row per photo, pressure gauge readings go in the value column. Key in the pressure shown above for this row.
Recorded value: 6.25 bar
